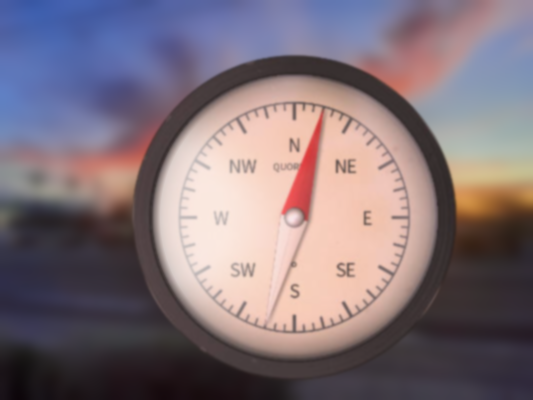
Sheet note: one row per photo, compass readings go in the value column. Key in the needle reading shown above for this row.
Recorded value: 15 °
